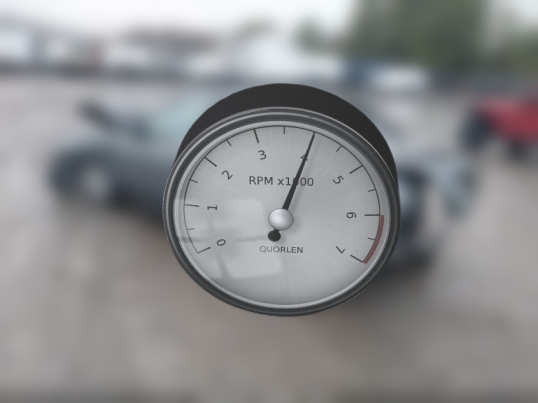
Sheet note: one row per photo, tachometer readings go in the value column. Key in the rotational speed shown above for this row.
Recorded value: 4000 rpm
